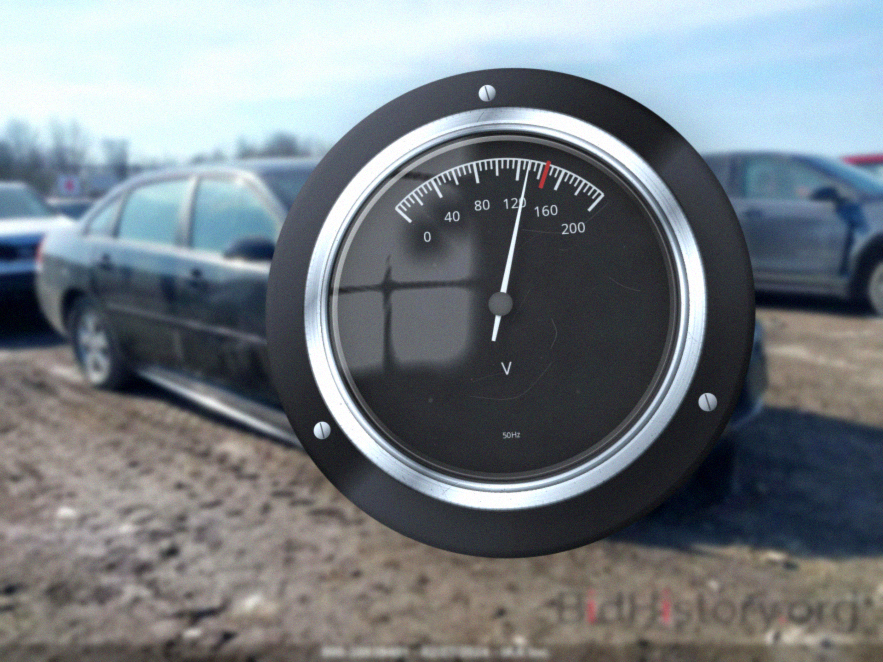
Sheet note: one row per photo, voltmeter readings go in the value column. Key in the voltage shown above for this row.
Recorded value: 130 V
